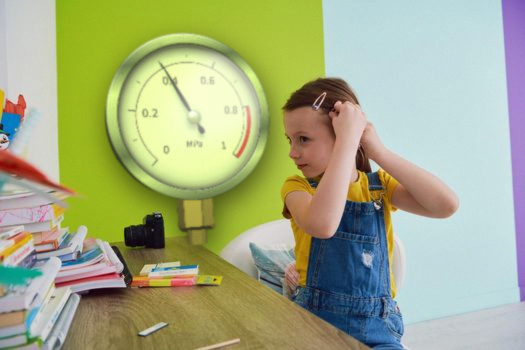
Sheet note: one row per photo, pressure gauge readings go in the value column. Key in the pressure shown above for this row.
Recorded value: 0.4 MPa
